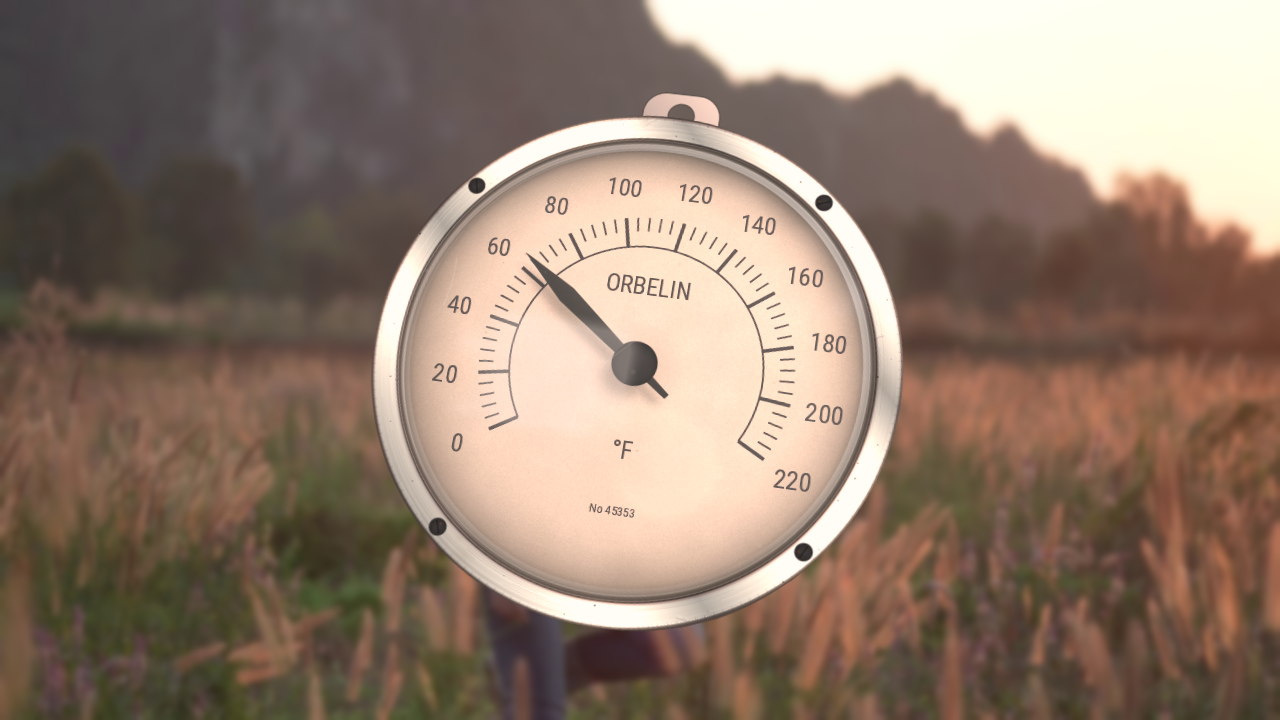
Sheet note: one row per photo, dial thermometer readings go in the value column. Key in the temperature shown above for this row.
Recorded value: 64 °F
